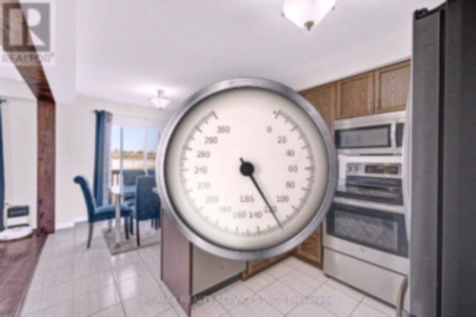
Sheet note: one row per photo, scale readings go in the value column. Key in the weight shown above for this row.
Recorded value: 120 lb
